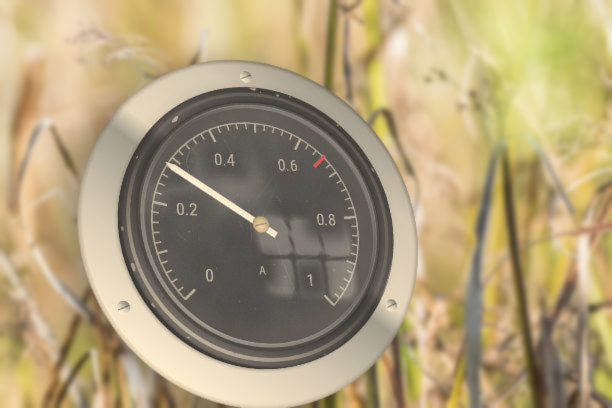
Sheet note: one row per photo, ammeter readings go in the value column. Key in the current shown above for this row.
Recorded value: 0.28 A
